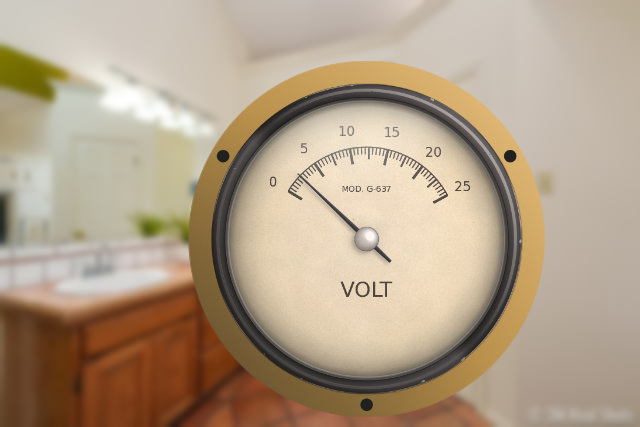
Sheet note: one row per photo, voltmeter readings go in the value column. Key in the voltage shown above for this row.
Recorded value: 2.5 V
